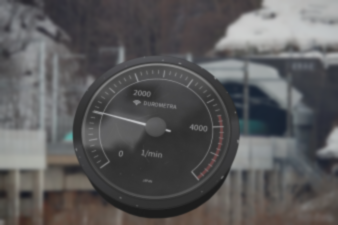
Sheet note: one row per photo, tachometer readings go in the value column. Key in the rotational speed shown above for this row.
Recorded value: 1000 rpm
